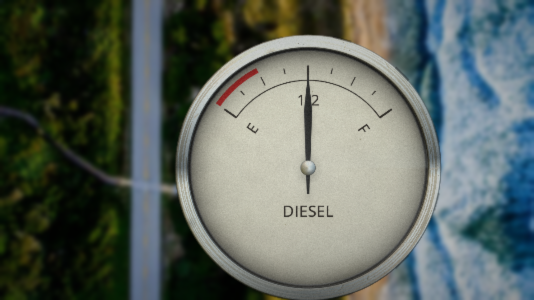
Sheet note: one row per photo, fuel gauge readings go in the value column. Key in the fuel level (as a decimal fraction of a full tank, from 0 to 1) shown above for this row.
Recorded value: 0.5
